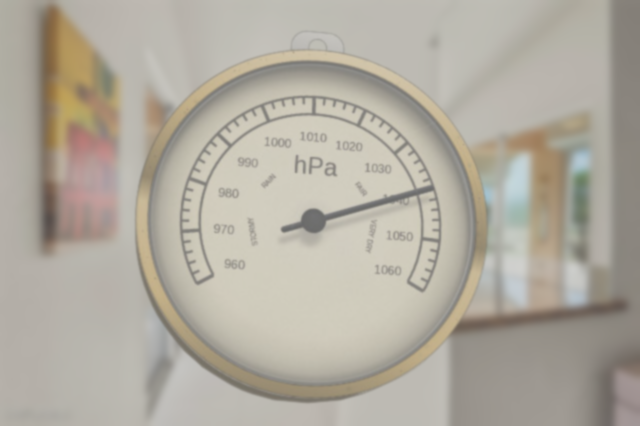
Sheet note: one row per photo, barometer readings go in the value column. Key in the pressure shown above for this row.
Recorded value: 1040 hPa
